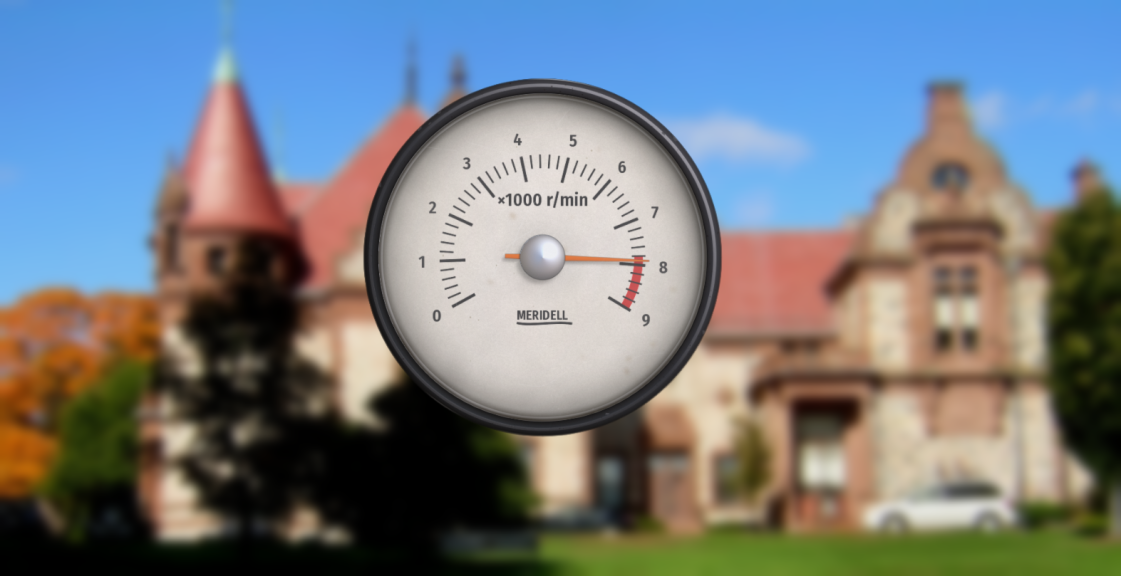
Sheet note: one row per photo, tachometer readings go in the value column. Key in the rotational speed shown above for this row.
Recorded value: 7900 rpm
